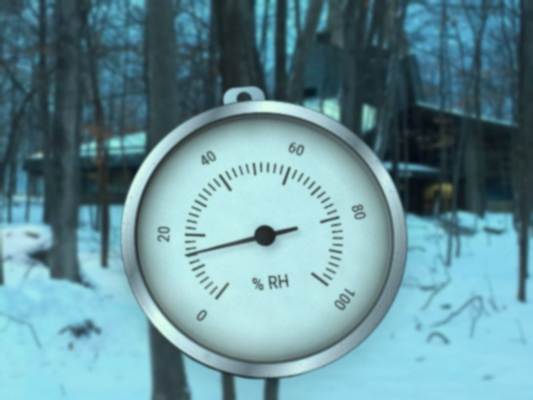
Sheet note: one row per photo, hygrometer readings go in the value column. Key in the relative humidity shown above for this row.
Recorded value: 14 %
